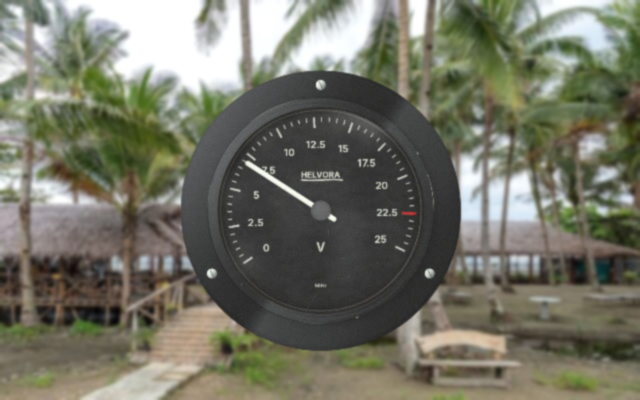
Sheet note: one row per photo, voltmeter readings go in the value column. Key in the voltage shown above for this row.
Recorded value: 7 V
